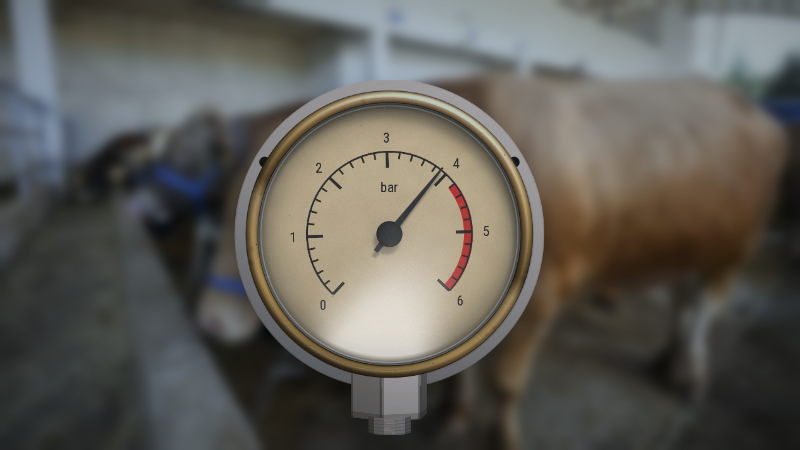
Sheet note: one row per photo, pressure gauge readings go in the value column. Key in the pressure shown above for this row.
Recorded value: 3.9 bar
